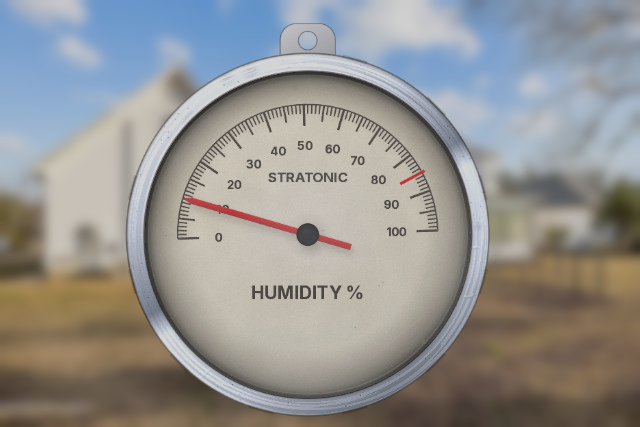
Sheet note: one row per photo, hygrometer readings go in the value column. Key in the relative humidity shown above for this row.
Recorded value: 10 %
